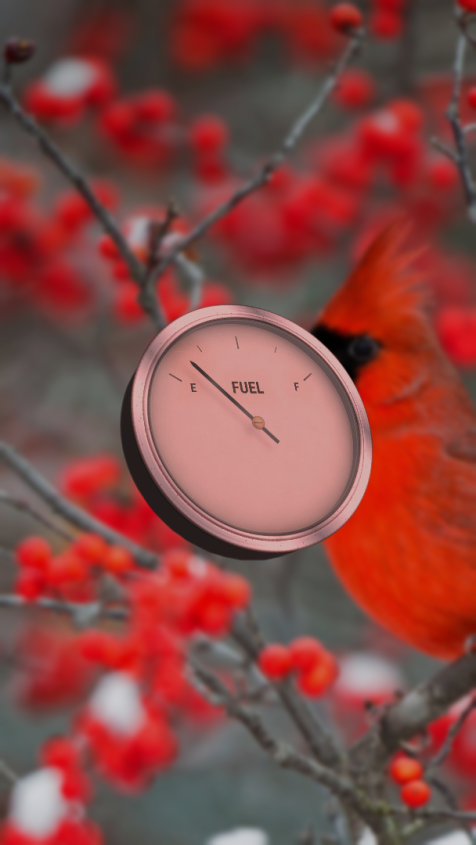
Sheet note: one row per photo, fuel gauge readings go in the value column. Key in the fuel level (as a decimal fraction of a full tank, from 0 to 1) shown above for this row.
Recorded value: 0.125
